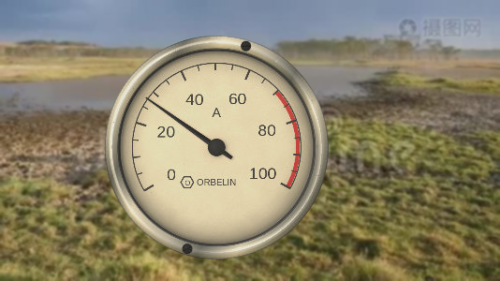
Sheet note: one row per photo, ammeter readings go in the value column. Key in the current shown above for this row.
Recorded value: 27.5 A
